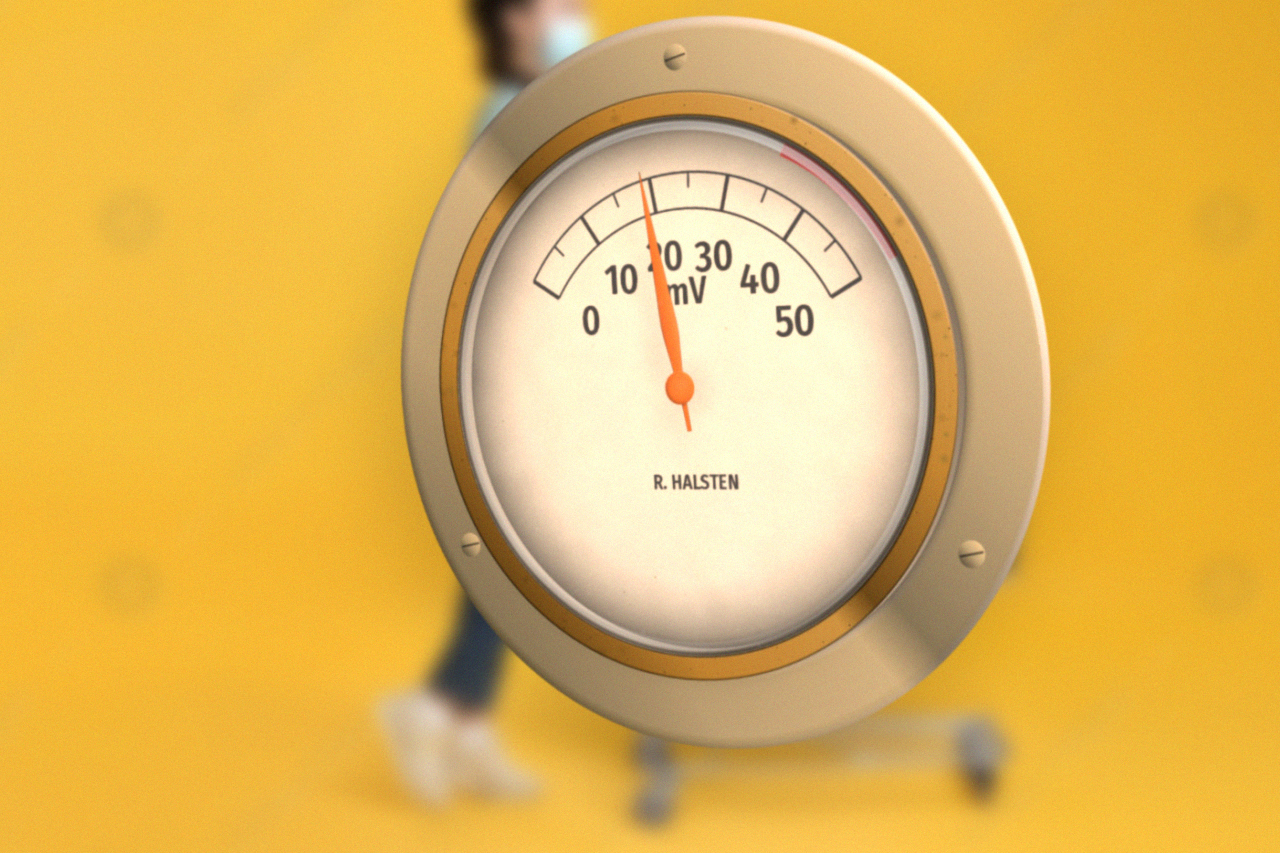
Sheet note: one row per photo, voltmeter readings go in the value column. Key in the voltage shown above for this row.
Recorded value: 20 mV
